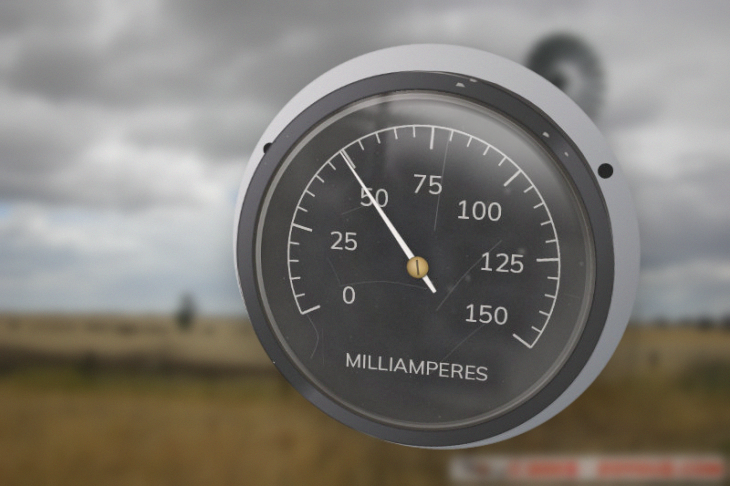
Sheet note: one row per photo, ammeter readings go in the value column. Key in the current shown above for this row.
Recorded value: 50 mA
